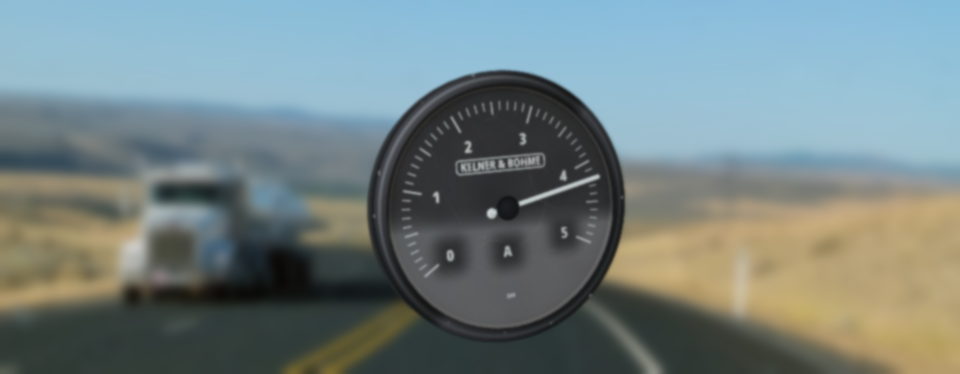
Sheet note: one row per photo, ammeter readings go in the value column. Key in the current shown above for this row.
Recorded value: 4.2 A
